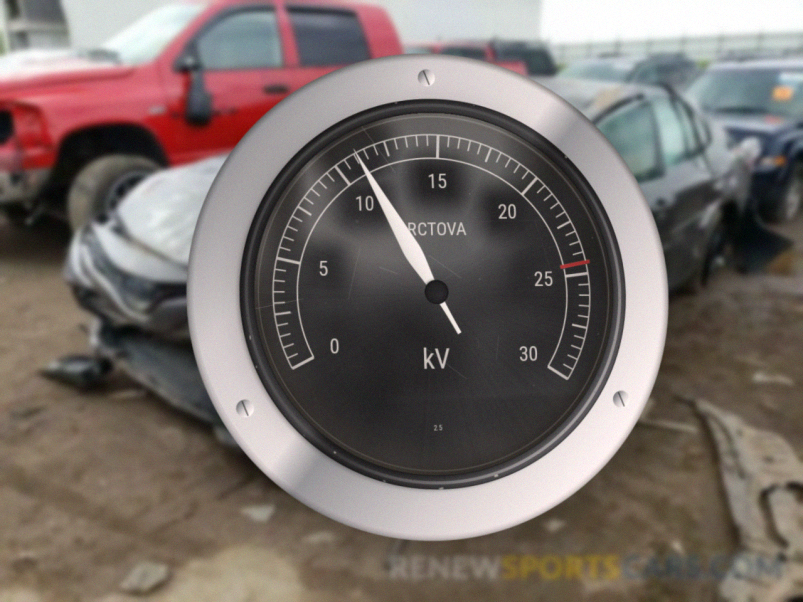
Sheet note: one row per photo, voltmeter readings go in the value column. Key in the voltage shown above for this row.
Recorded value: 11 kV
